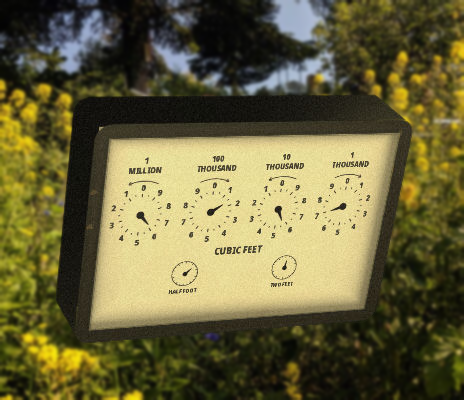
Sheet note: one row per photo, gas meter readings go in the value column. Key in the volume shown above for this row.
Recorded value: 615700 ft³
